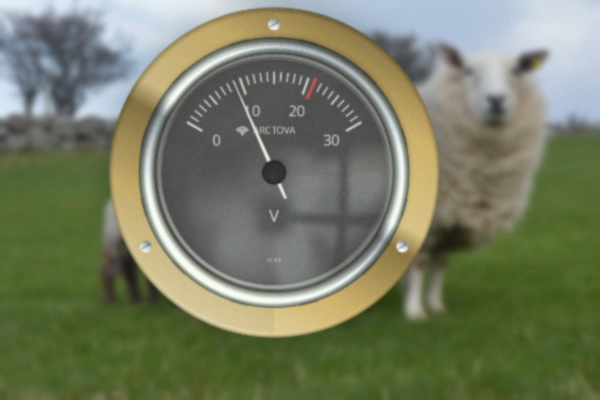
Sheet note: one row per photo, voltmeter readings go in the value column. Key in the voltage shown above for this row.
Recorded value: 9 V
